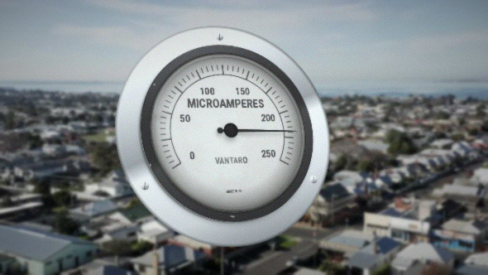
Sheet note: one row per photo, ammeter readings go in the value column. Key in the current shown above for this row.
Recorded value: 220 µA
